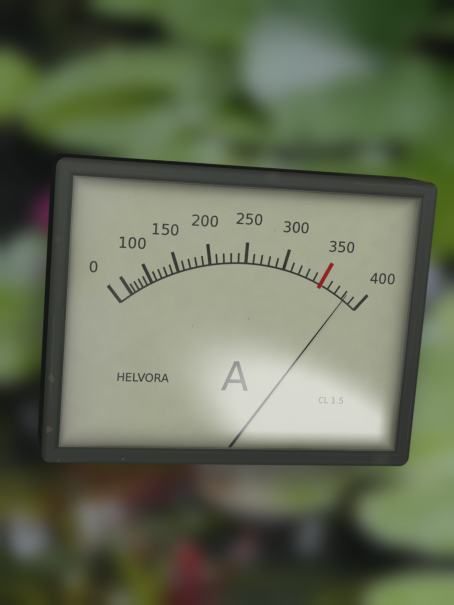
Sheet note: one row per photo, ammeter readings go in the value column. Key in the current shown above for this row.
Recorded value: 380 A
